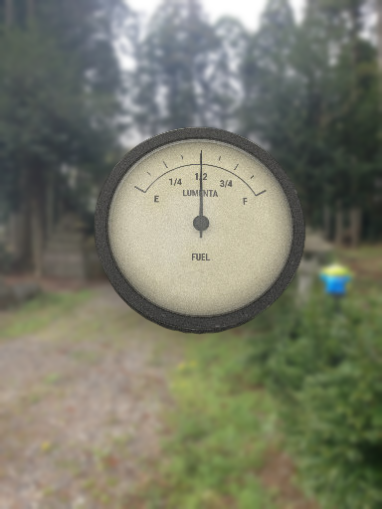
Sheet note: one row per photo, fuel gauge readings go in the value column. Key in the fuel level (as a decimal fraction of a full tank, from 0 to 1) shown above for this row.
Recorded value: 0.5
